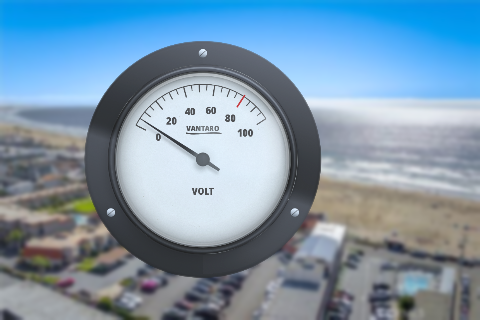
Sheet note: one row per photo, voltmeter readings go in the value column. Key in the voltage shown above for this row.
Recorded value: 5 V
